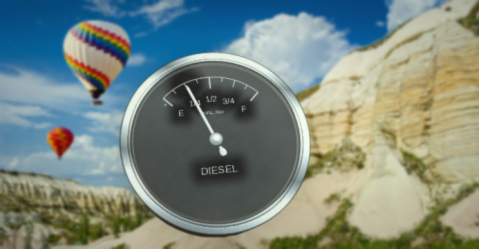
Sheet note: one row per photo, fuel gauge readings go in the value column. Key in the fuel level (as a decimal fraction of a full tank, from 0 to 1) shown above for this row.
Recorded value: 0.25
